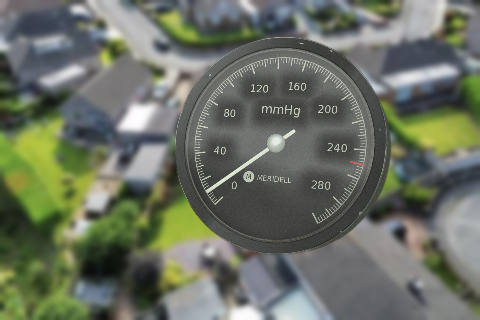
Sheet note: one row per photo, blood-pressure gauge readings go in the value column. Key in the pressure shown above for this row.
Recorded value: 10 mmHg
